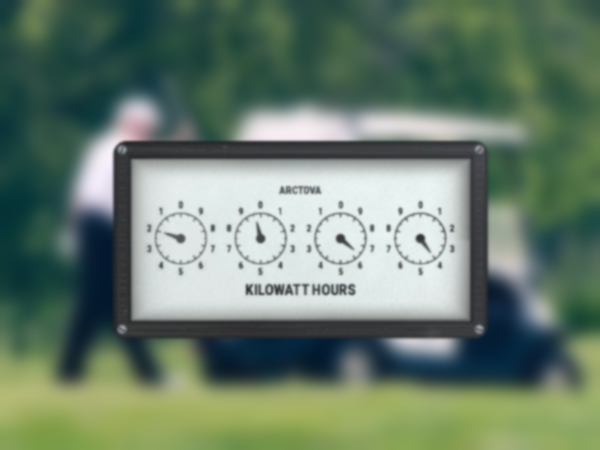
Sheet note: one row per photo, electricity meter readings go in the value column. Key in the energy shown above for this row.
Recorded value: 1964 kWh
